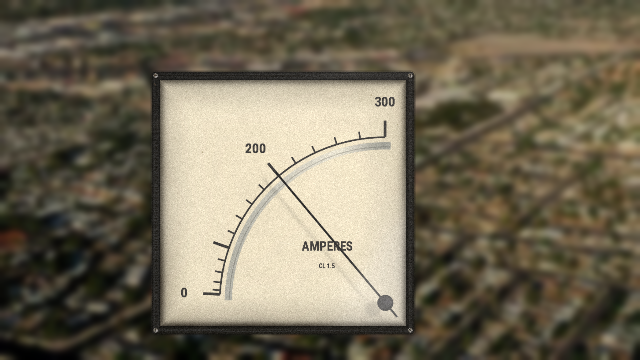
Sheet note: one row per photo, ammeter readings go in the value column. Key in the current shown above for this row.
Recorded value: 200 A
